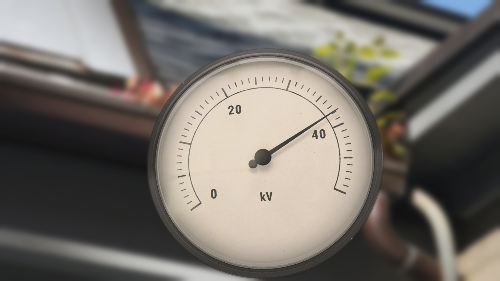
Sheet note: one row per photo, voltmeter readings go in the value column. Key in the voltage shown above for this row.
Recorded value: 38 kV
